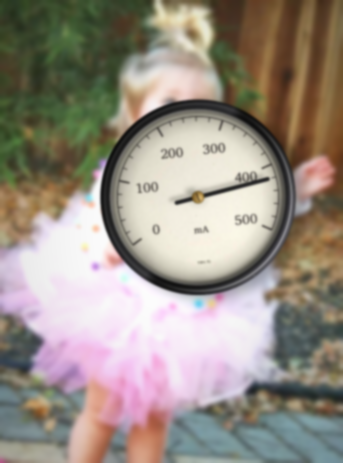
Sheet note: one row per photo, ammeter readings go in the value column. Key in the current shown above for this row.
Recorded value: 420 mA
